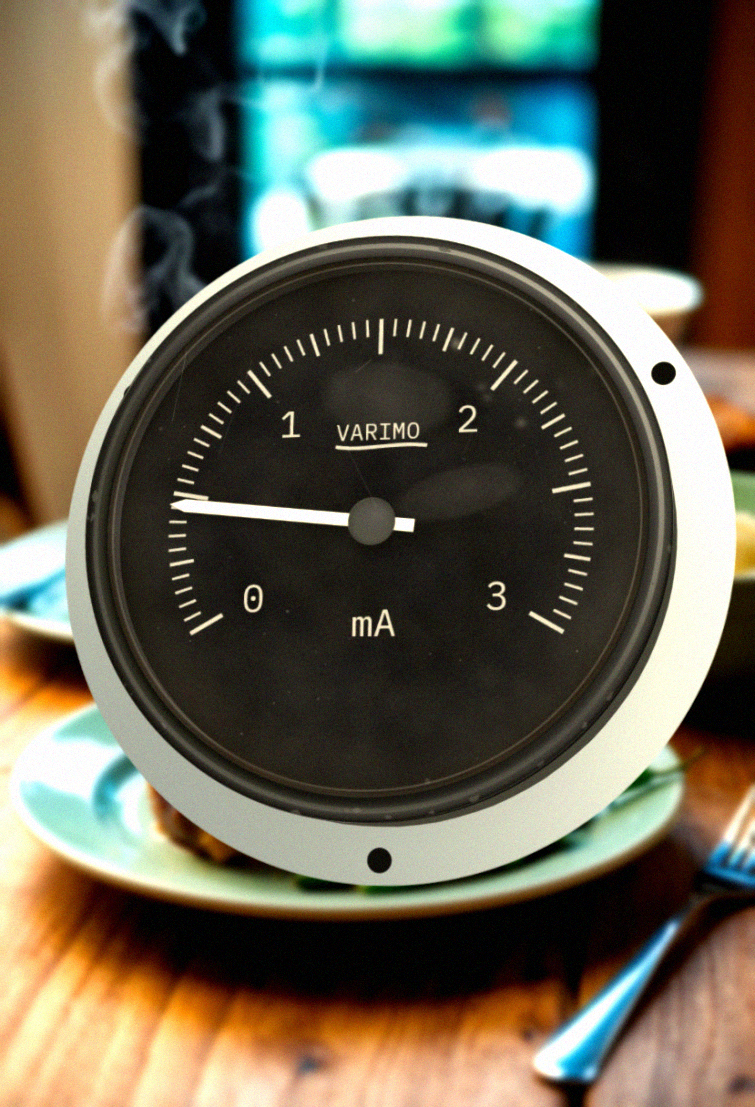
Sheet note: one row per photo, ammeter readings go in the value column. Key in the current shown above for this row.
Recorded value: 0.45 mA
